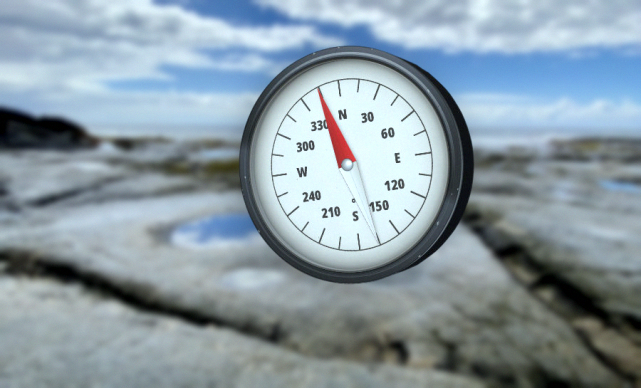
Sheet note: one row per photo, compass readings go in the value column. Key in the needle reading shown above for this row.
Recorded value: 345 °
